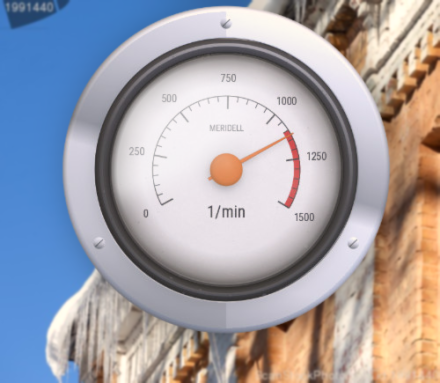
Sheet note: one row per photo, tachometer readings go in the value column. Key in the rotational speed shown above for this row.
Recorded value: 1125 rpm
